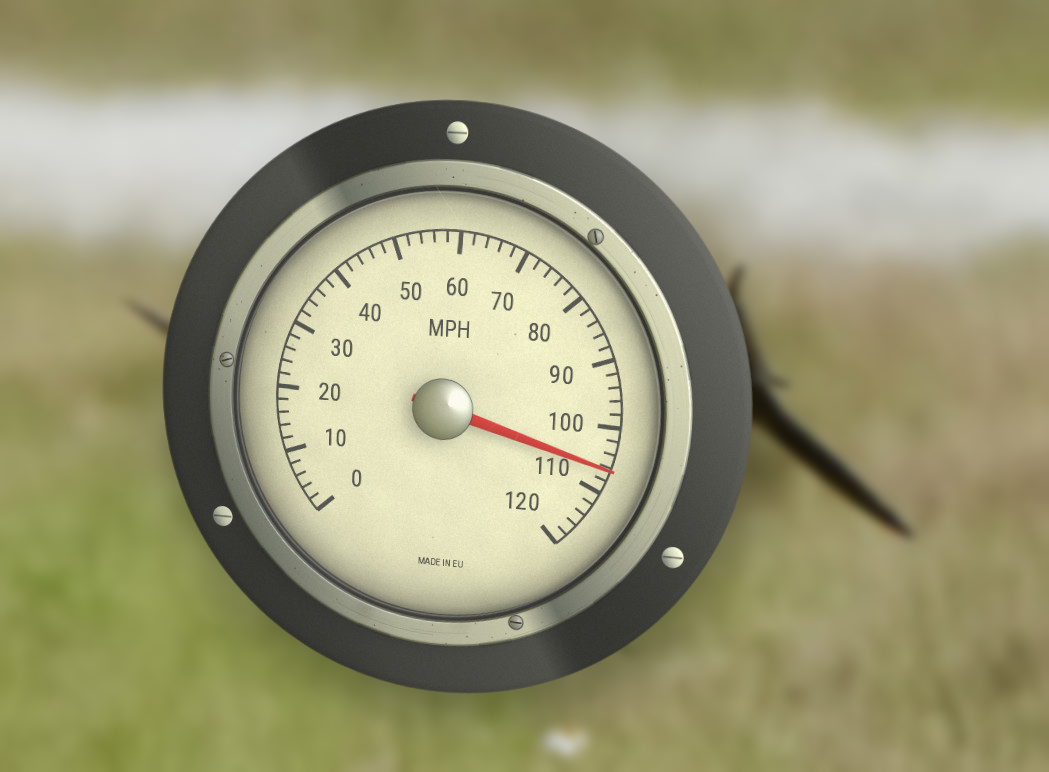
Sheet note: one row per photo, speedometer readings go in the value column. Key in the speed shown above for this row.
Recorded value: 106 mph
